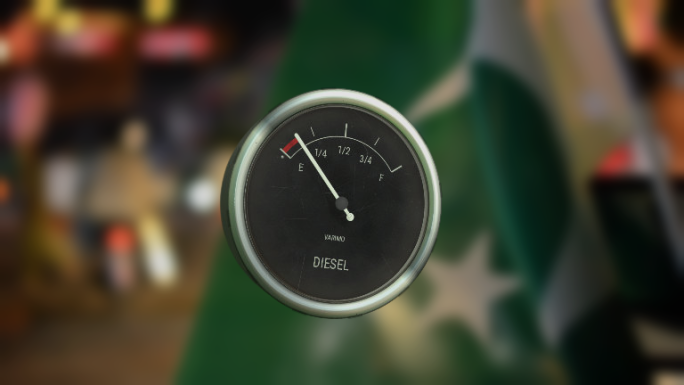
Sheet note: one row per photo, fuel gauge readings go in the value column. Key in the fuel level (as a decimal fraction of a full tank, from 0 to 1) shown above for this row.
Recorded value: 0.125
